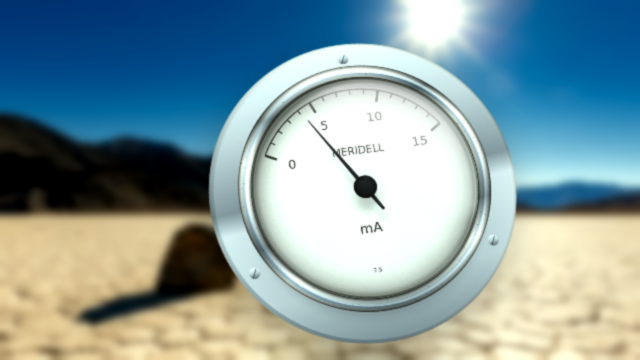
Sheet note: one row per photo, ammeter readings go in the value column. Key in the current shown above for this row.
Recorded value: 4 mA
